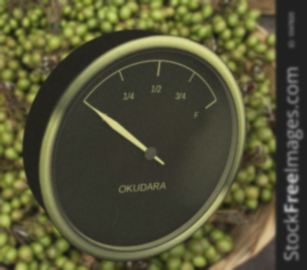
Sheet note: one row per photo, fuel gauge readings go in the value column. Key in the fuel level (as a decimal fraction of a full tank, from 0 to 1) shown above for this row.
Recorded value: 0
